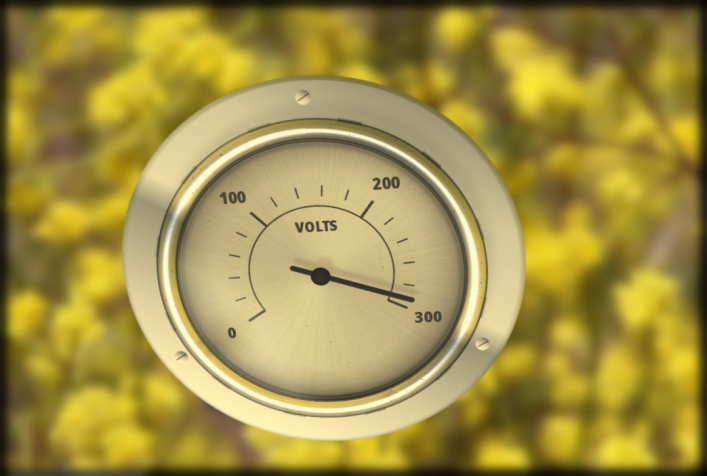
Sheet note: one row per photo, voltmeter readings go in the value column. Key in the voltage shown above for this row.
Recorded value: 290 V
